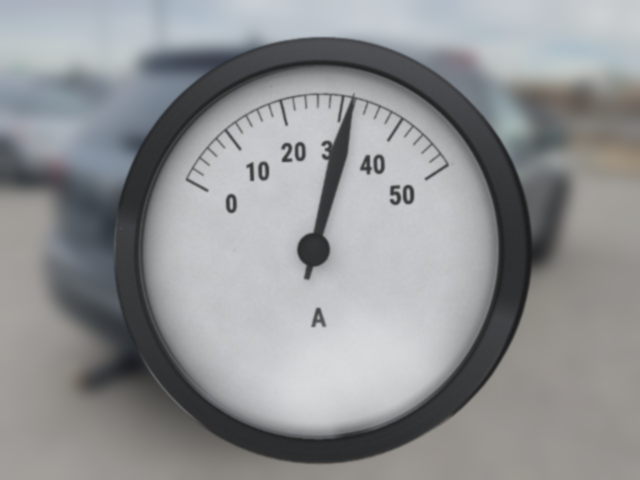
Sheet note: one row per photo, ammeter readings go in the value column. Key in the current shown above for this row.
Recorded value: 32 A
